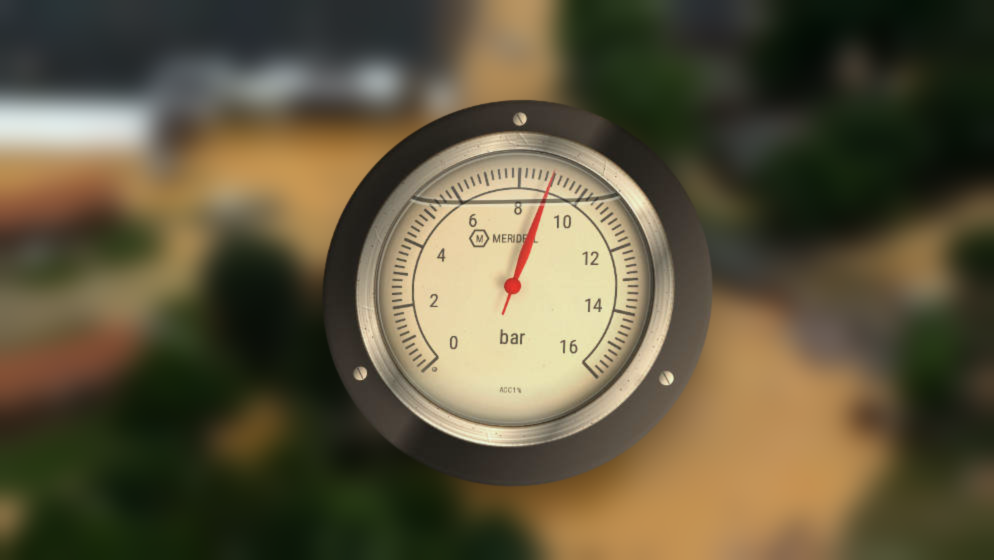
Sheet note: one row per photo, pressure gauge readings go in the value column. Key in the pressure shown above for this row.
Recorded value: 9 bar
